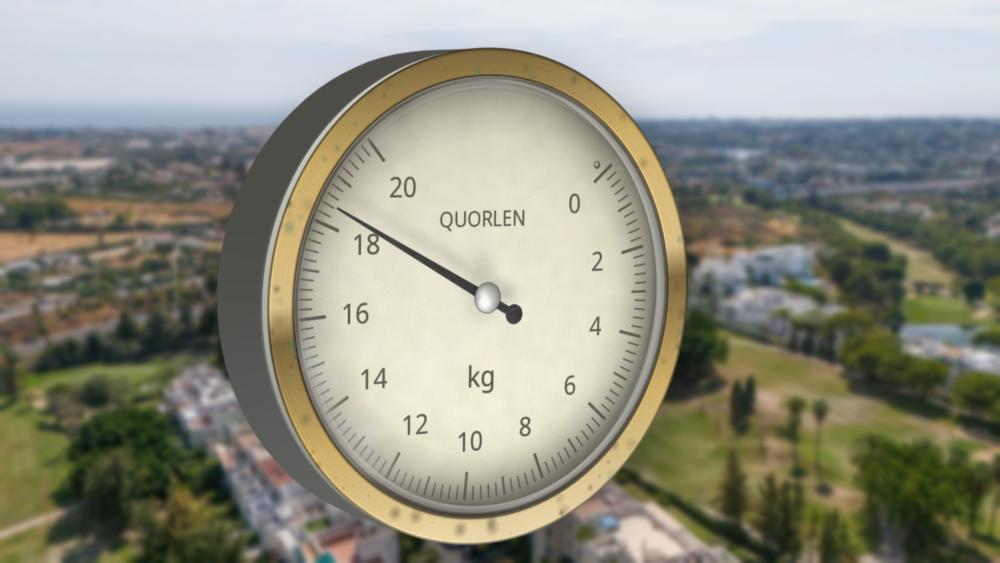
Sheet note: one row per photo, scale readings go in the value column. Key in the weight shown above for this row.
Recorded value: 18.4 kg
